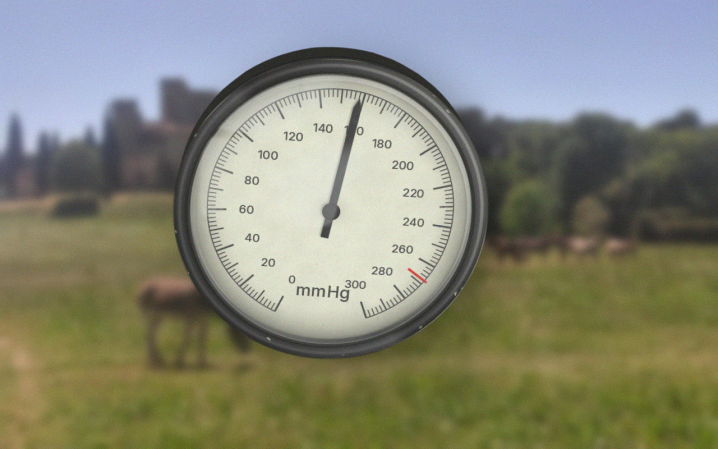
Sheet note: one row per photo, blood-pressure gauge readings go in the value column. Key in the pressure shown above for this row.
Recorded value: 158 mmHg
